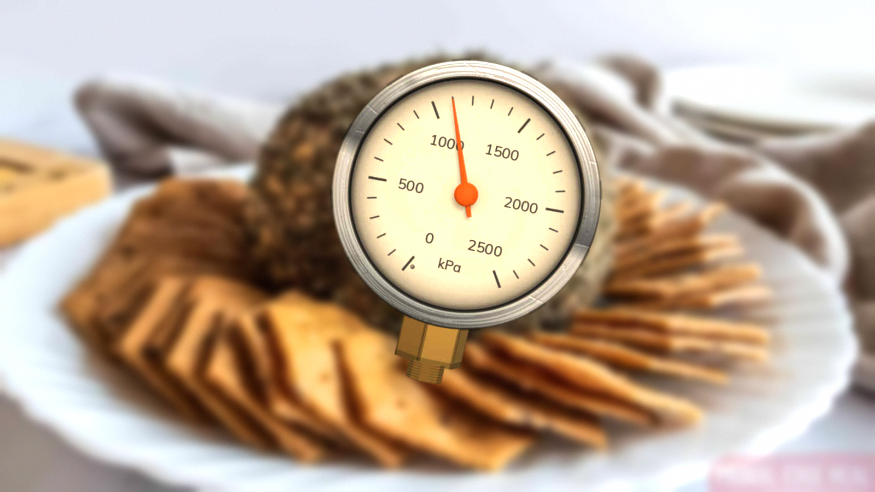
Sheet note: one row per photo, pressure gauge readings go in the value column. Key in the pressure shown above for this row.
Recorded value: 1100 kPa
